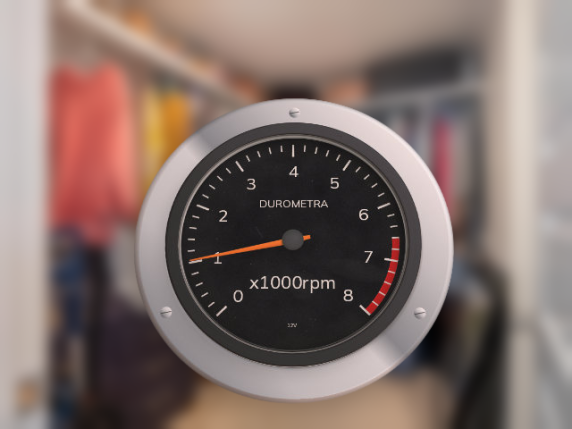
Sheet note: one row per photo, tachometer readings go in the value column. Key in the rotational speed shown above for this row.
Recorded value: 1000 rpm
